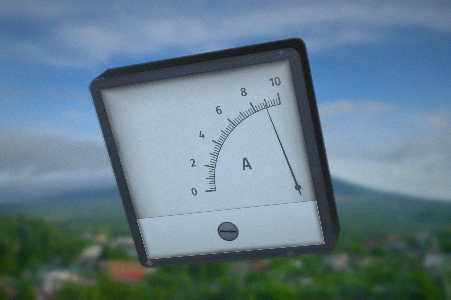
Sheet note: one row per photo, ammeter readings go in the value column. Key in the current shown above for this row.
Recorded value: 9 A
